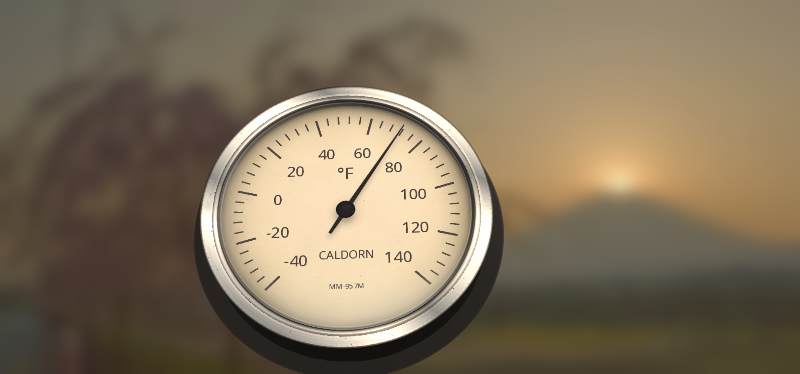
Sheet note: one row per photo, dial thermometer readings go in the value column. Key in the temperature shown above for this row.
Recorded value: 72 °F
